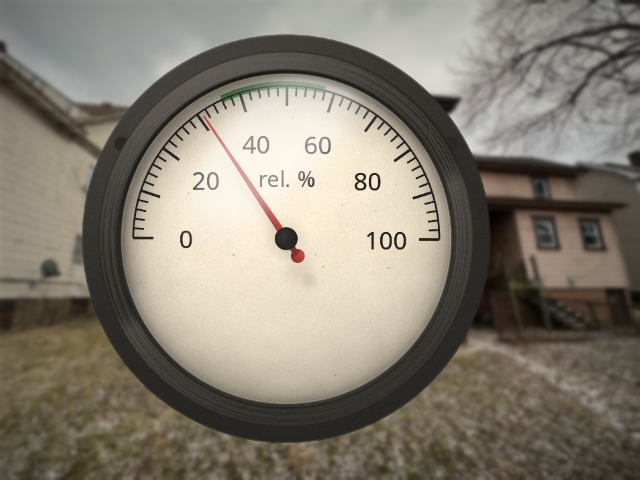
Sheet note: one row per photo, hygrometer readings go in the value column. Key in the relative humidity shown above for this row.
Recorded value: 31 %
